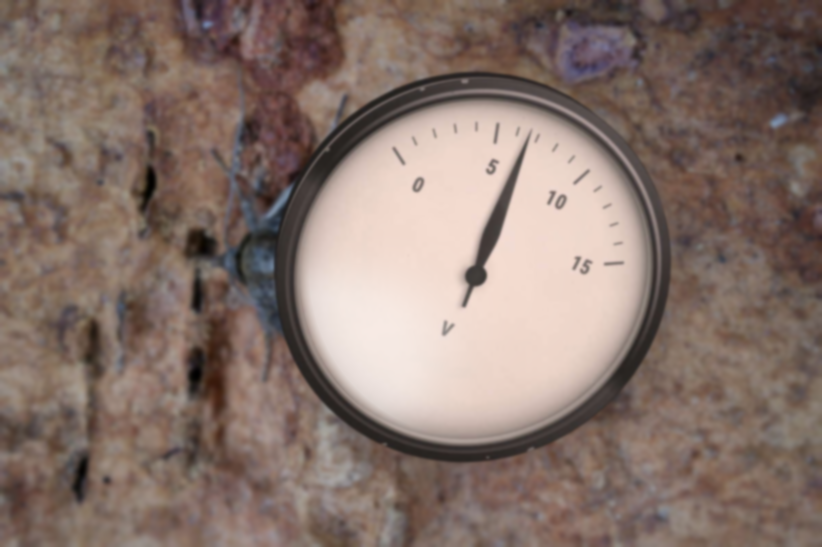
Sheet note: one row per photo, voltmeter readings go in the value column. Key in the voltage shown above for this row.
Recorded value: 6.5 V
